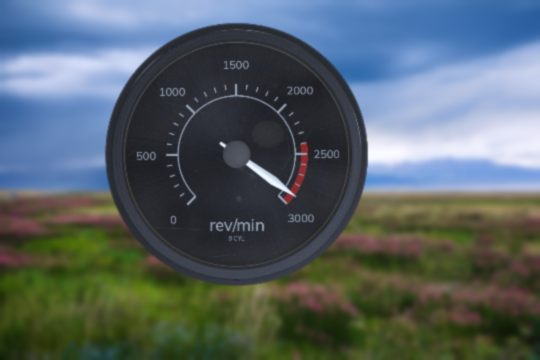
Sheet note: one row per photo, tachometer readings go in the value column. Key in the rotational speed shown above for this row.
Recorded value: 2900 rpm
